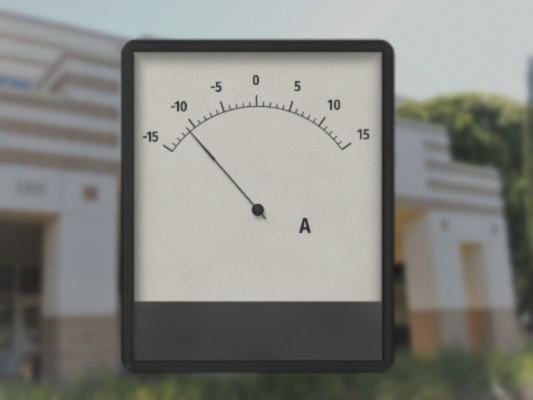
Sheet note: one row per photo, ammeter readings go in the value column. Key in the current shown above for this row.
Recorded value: -11 A
